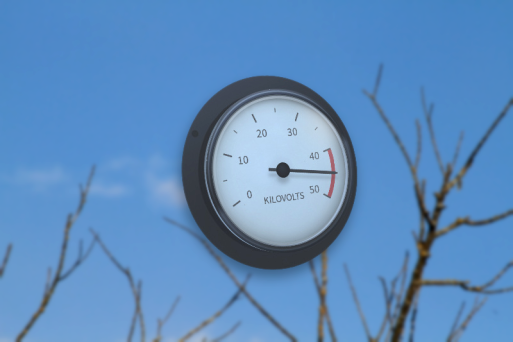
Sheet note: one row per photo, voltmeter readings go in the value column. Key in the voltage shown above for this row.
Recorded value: 45 kV
